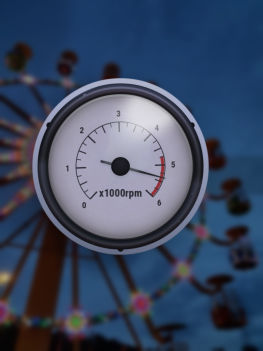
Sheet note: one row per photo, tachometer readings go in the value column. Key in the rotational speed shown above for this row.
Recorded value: 5375 rpm
